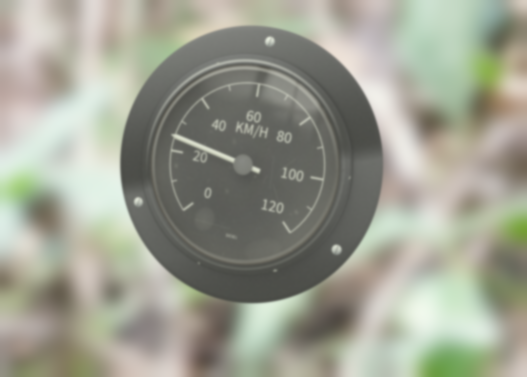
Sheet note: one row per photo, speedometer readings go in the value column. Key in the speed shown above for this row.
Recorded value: 25 km/h
